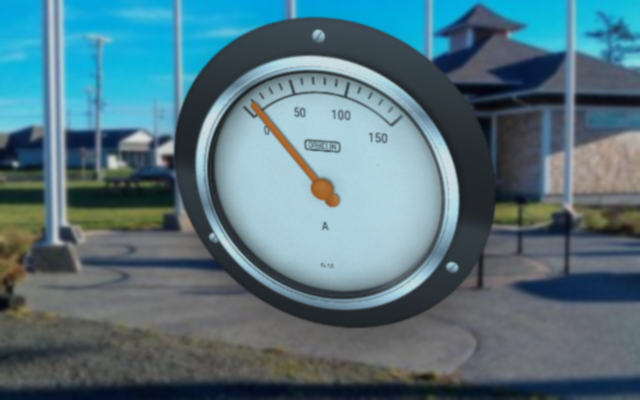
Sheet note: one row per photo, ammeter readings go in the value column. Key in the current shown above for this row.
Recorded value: 10 A
